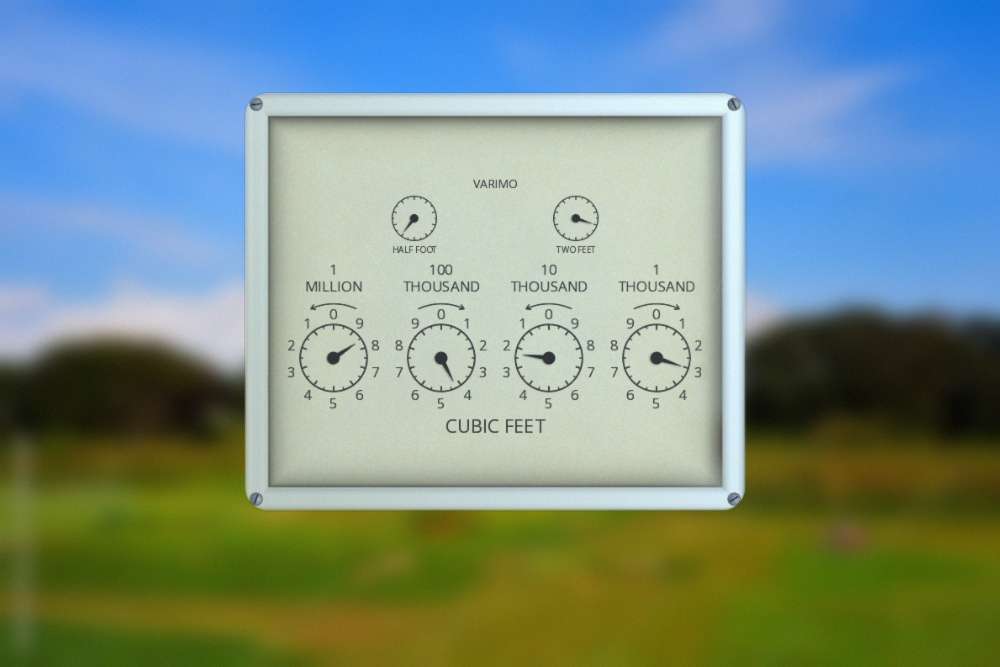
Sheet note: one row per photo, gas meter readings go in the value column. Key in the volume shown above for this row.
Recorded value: 842300 ft³
